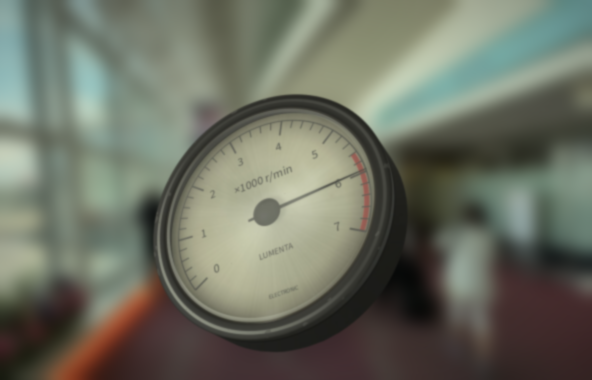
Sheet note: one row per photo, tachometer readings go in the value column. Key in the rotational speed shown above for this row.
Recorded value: 6000 rpm
